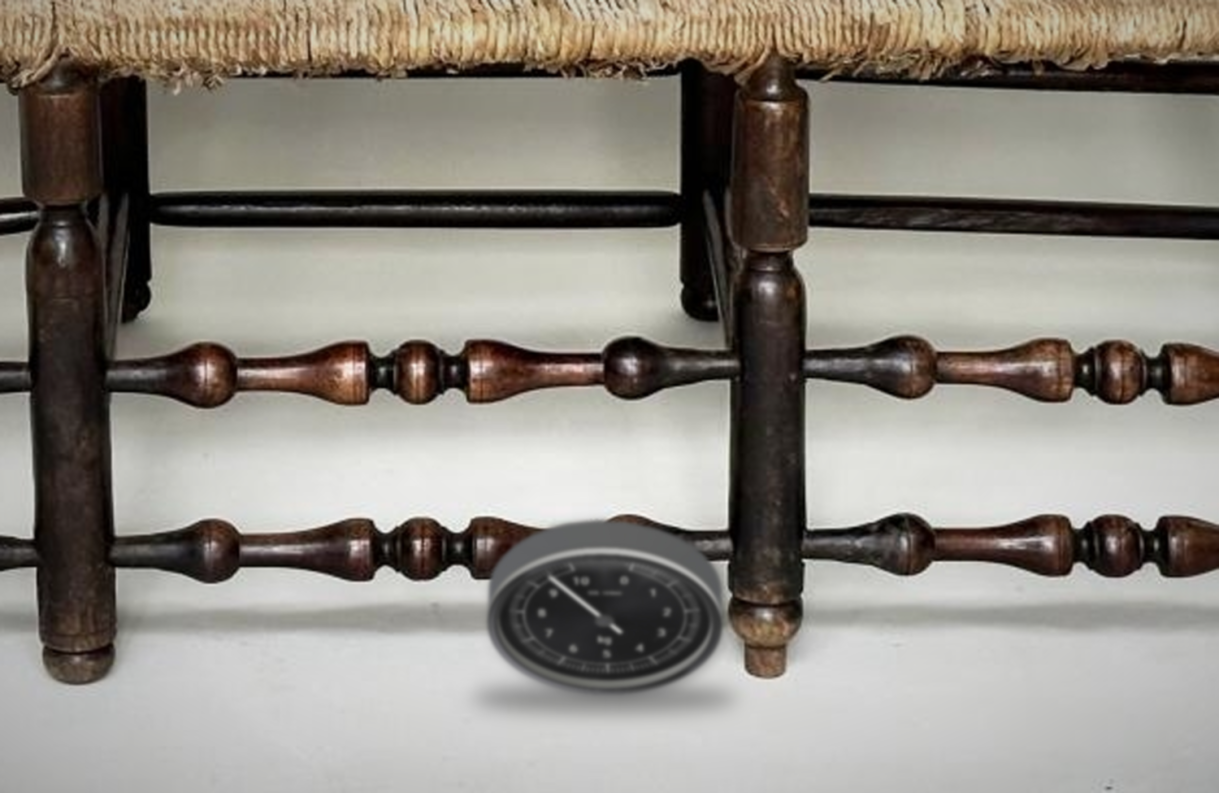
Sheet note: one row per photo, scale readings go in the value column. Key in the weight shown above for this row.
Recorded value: 9.5 kg
